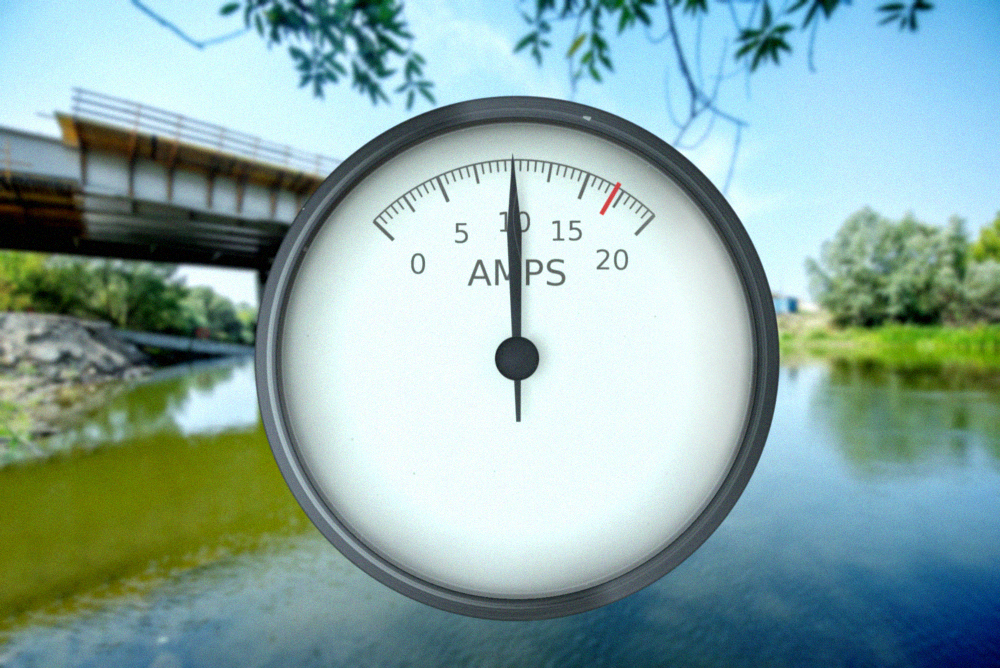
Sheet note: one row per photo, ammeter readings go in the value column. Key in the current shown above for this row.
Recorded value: 10 A
